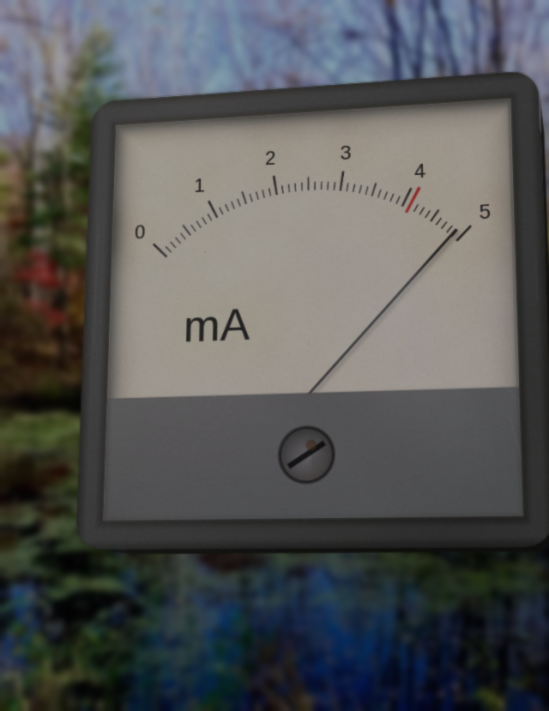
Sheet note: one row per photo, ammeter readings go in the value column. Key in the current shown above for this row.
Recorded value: 4.9 mA
